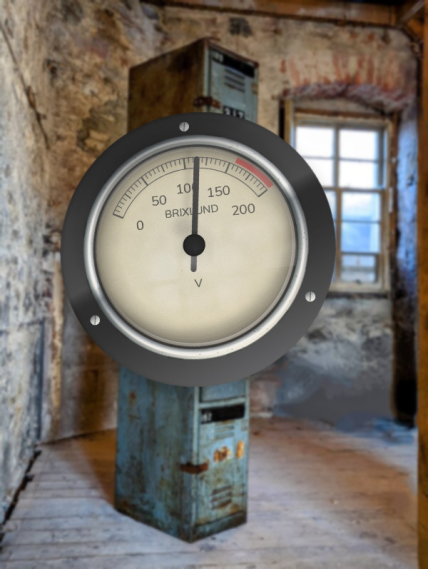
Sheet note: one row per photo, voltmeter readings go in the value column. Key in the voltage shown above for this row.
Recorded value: 115 V
